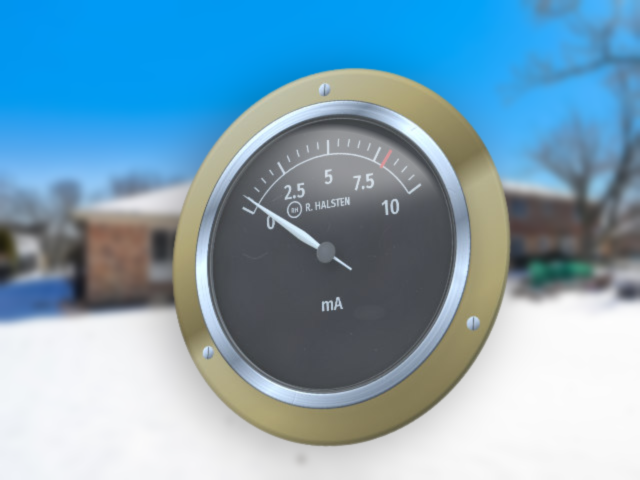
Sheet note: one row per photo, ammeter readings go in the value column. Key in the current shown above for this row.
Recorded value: 0.5 mA
